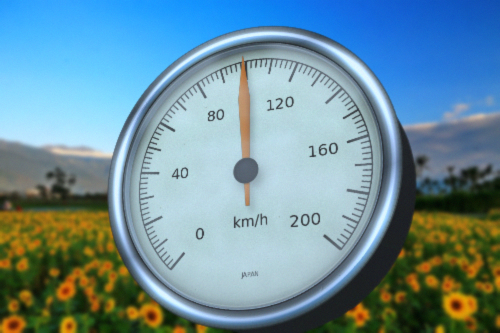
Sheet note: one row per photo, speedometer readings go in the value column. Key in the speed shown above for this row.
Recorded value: 100 km/h
